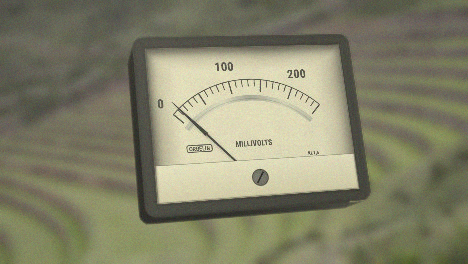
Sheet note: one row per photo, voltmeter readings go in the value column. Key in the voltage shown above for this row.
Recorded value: 10 mV
